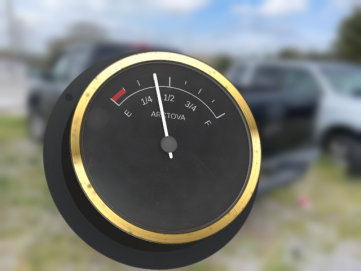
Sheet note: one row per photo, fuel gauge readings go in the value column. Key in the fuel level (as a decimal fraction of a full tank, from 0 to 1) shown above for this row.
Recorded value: 0.375
